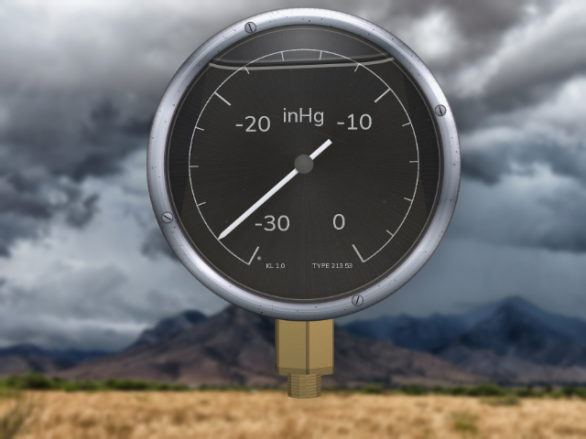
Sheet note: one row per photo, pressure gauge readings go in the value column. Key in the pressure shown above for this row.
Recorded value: -28 inHg
